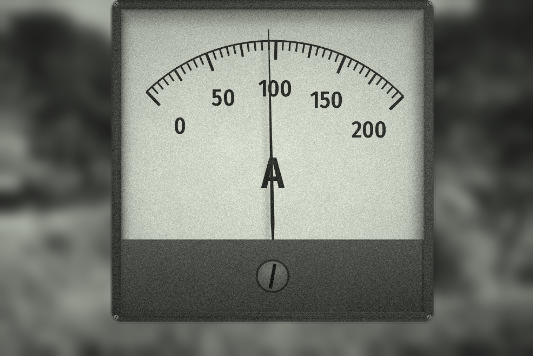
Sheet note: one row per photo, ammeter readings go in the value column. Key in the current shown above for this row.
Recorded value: 95 A
